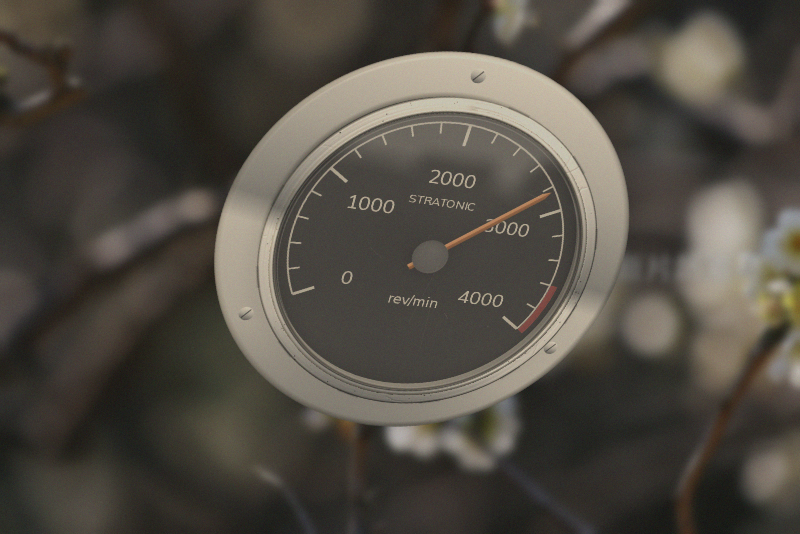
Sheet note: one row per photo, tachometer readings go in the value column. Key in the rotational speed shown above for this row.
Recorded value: 2800 rpm
